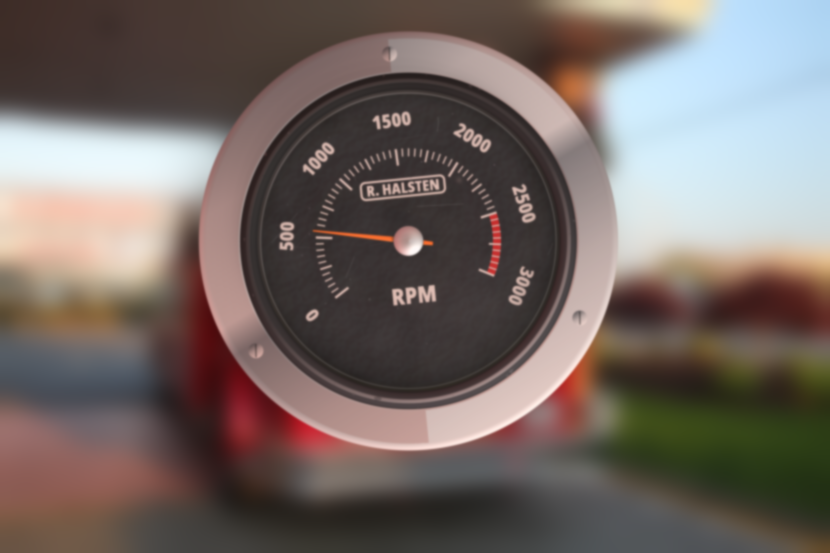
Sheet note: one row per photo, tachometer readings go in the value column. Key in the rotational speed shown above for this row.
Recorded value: 550 rpm
